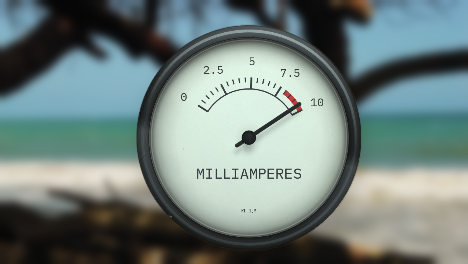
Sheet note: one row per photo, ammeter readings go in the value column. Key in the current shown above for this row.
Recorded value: 9.5 mA
